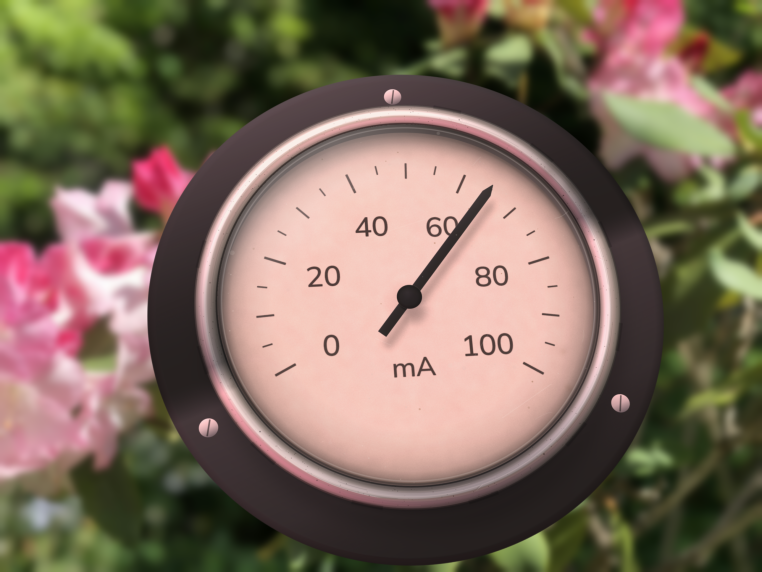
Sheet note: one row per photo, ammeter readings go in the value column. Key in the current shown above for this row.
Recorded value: 65 mA
